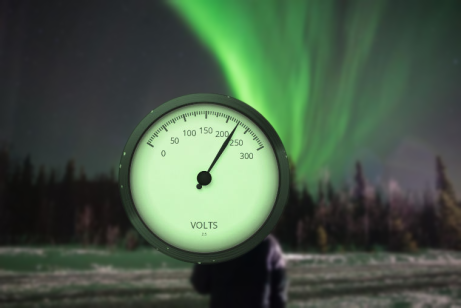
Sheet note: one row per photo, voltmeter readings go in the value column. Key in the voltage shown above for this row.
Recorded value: 225 V
